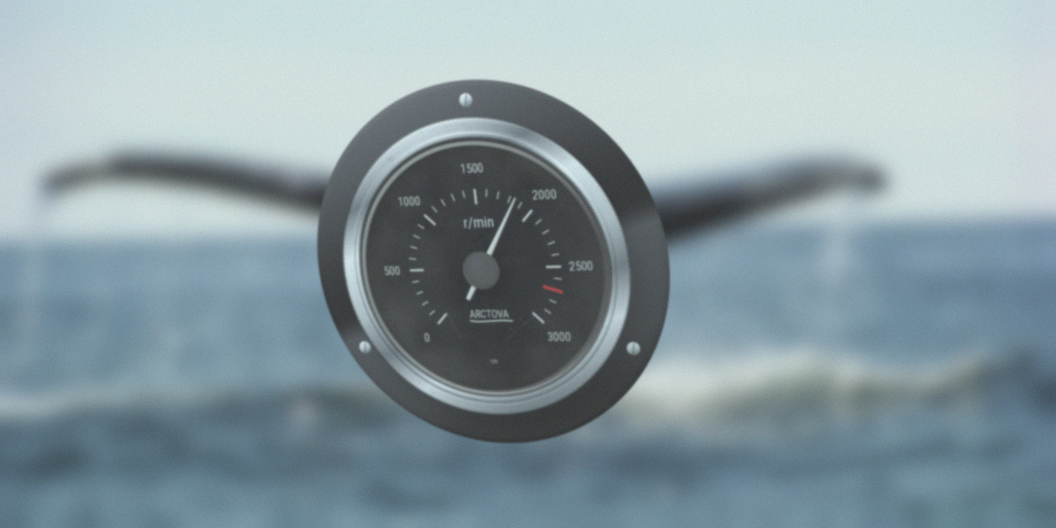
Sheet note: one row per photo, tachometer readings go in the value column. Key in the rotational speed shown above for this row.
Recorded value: 1850 rpm
